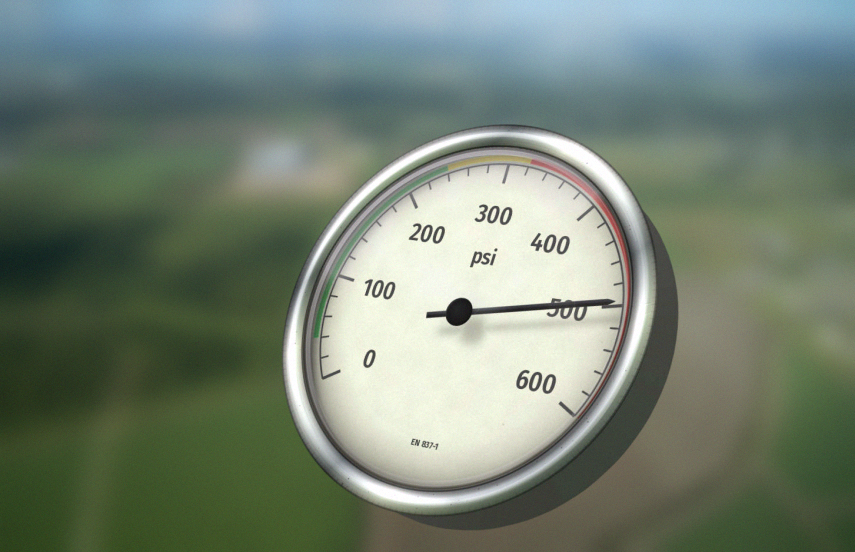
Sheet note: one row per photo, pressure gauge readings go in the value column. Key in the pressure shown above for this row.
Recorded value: 500 psi
